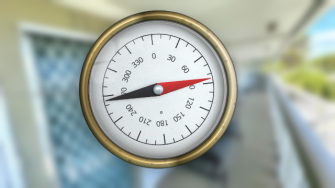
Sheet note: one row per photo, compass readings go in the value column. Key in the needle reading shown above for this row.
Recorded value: 85 °
